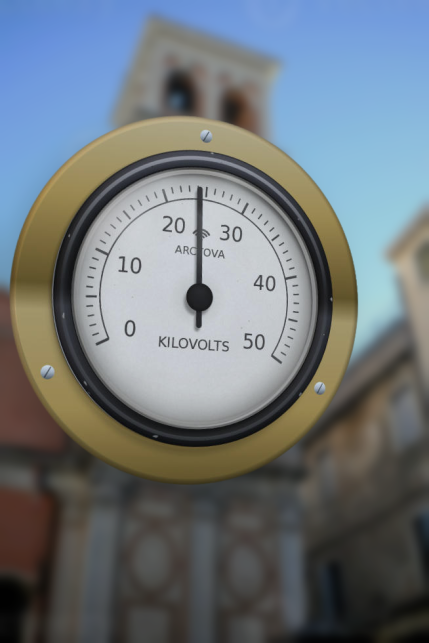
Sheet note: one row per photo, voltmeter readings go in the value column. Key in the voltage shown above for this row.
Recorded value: 24 kV
